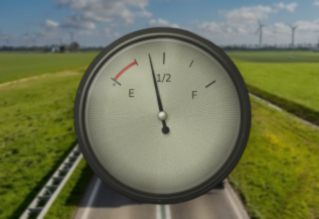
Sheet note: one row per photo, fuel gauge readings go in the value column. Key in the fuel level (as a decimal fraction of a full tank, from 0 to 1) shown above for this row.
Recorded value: 0.375
